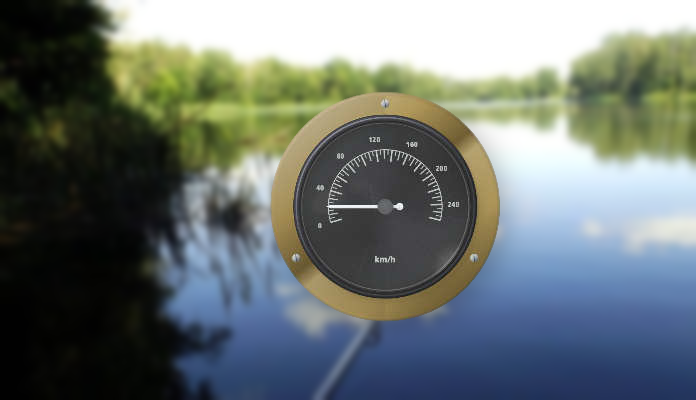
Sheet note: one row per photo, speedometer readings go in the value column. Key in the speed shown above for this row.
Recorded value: 20 km/h
